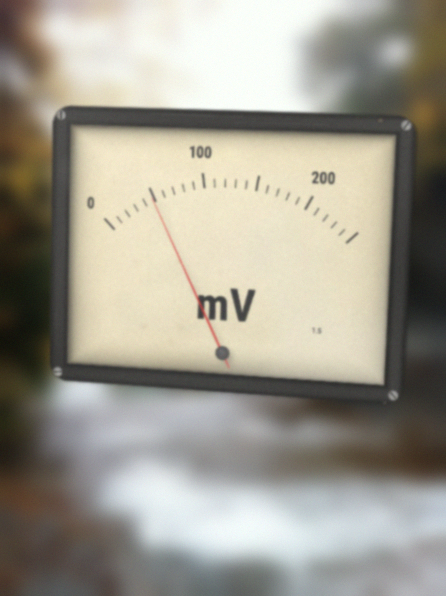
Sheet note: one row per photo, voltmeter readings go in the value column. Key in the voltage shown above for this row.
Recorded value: 50 mV
